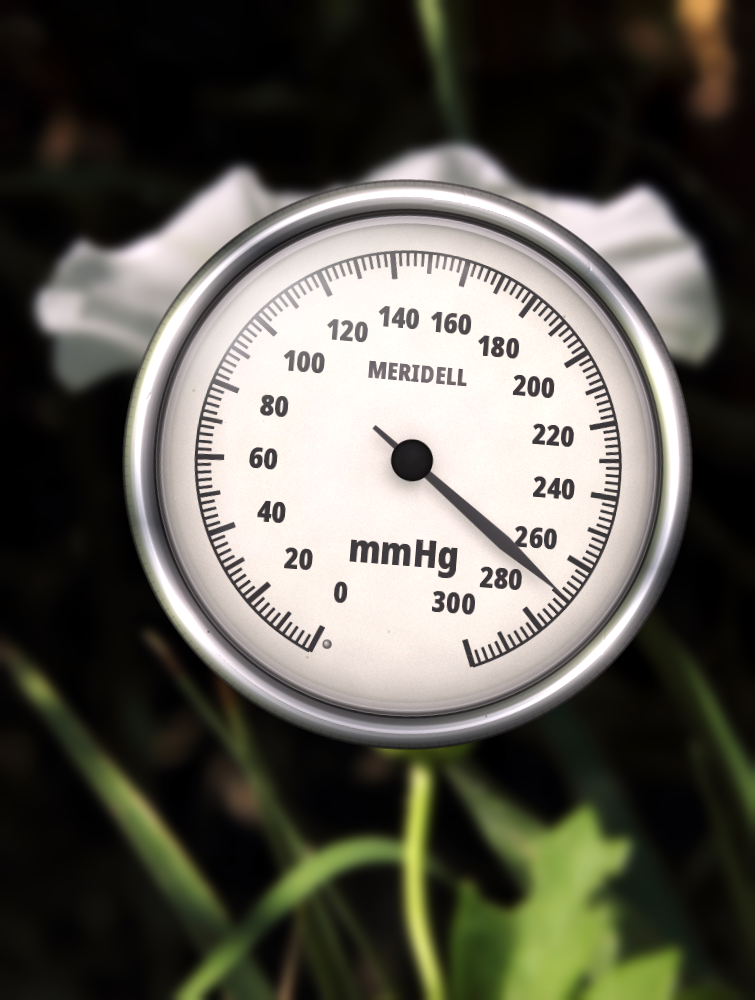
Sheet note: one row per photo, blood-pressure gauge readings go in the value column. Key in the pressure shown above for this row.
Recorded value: 270 mmHg
